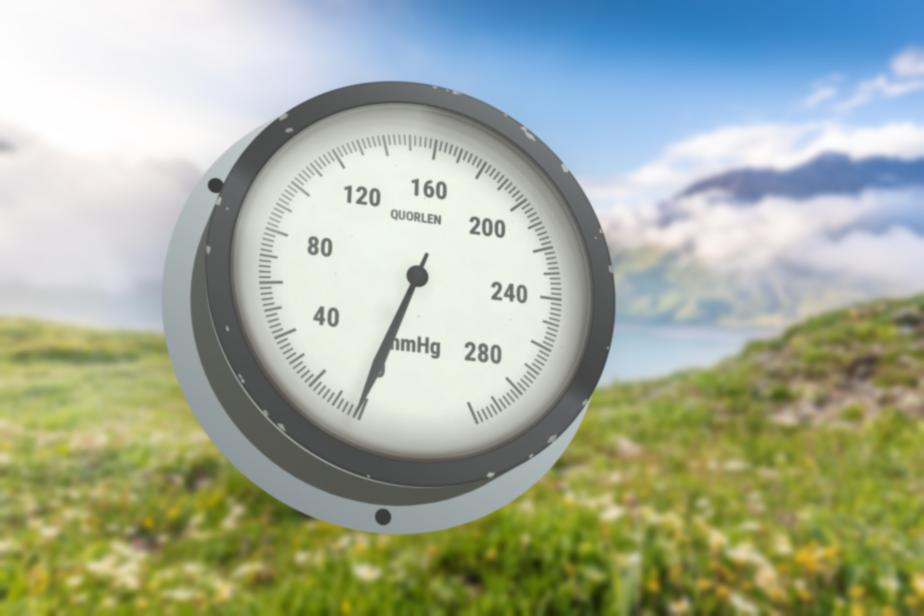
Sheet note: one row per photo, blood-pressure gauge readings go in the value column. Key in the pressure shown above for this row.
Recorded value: 2 mmHg
